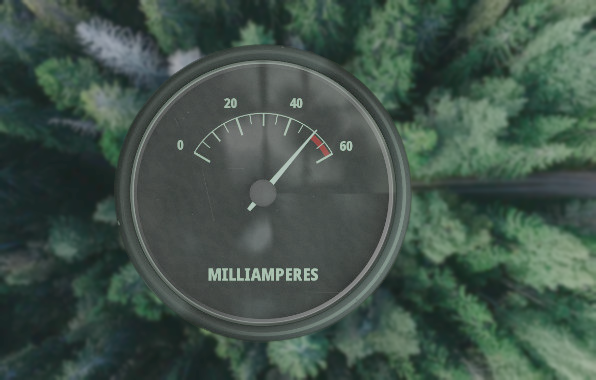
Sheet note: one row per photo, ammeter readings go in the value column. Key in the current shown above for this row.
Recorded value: 50 mA
